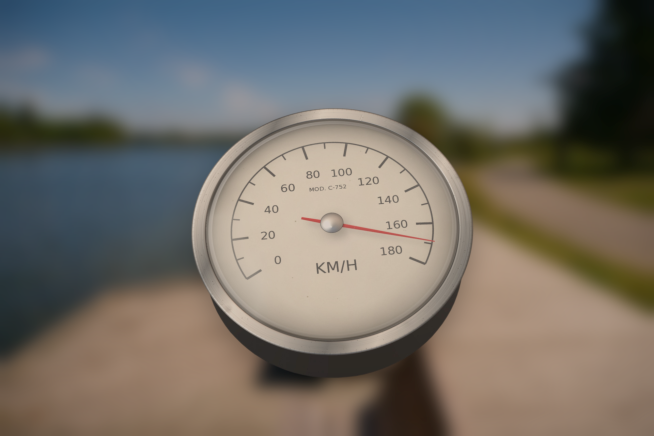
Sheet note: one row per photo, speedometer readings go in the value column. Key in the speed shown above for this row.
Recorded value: 170 km/h
